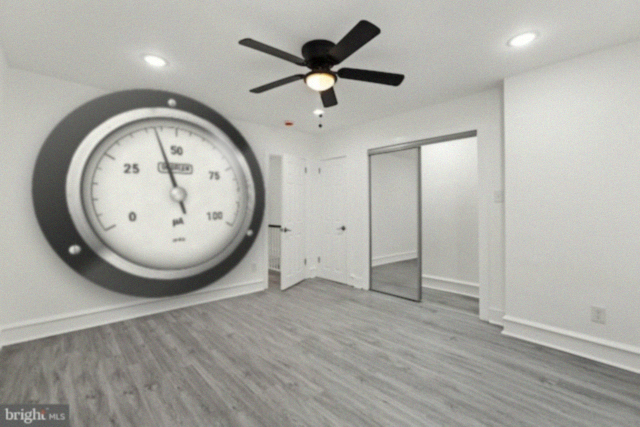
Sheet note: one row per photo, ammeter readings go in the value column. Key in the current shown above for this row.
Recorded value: 42.5 µA
